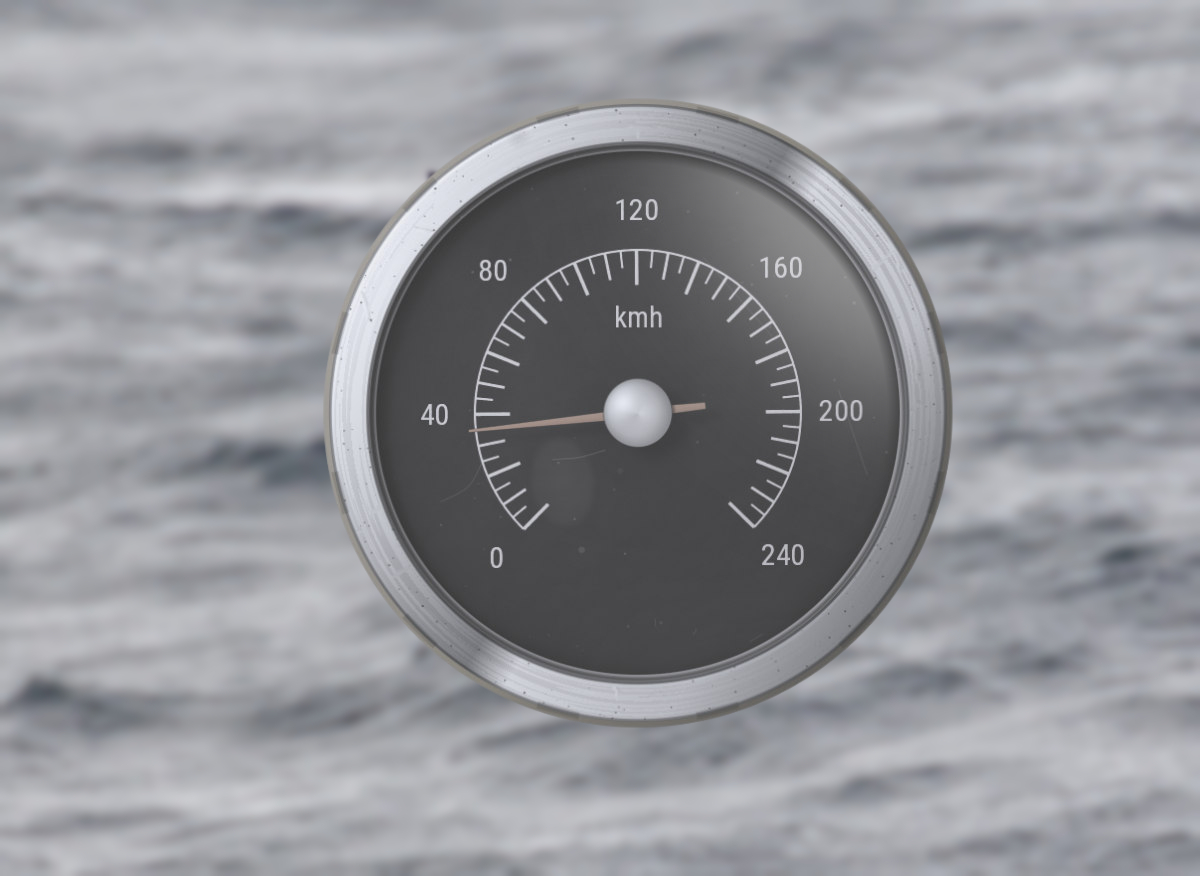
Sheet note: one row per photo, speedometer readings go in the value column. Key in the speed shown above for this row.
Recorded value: 35 km/h
